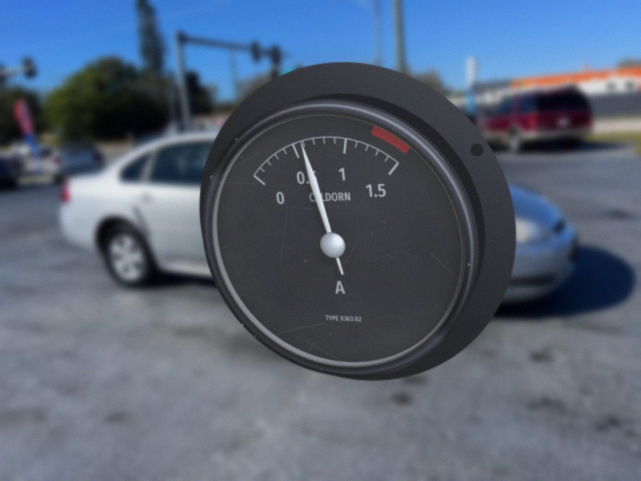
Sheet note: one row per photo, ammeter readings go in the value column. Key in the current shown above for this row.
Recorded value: 0.6 A
